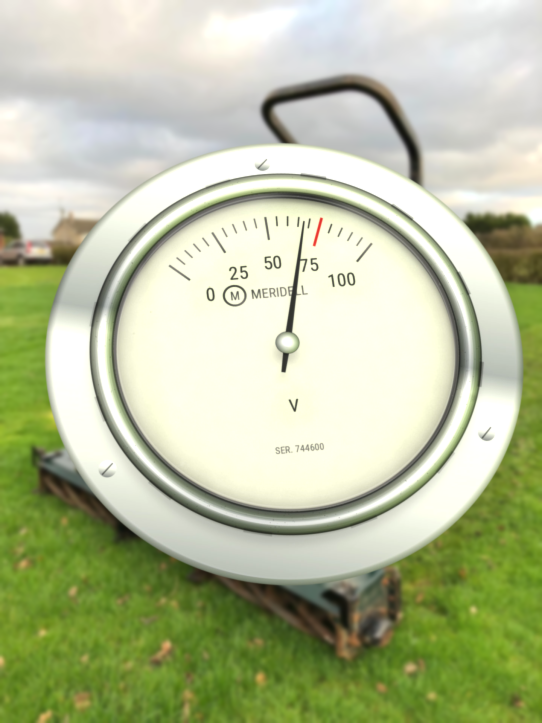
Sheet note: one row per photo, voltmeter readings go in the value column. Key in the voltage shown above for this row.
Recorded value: 67.5 V
